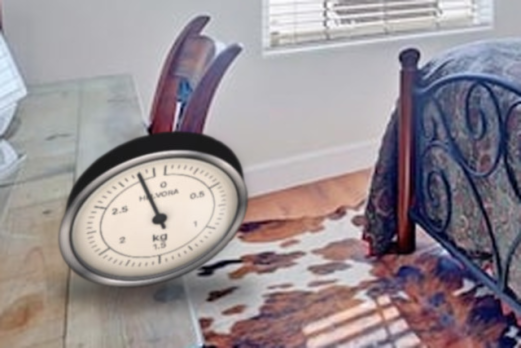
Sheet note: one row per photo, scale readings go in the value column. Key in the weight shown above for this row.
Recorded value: 2.9 kg
